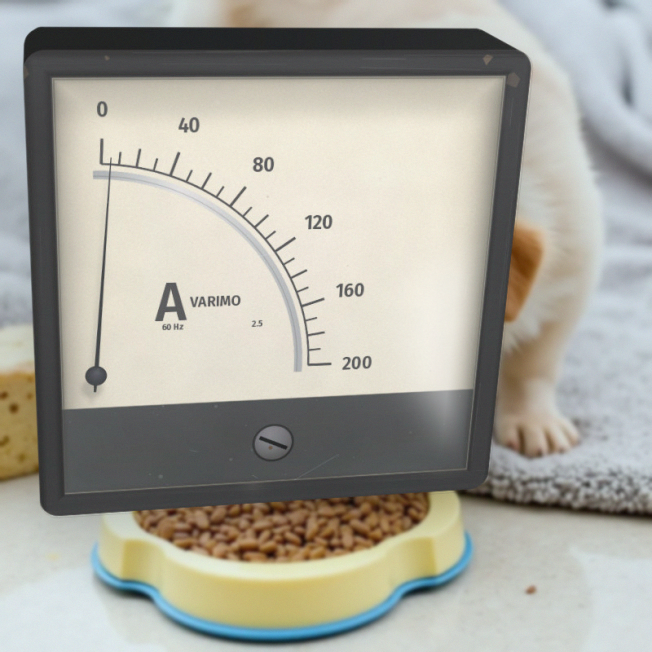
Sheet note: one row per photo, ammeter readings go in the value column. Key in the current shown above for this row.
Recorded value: 5 A
